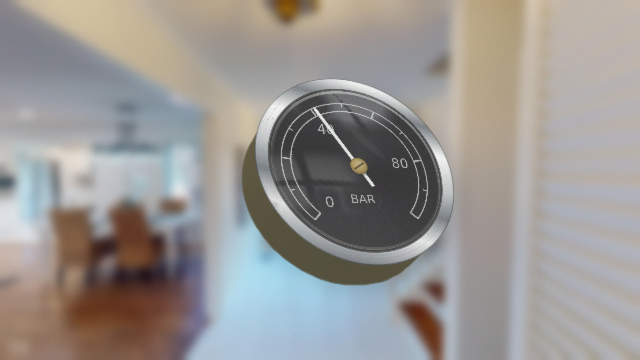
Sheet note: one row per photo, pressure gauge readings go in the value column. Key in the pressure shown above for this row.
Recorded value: 40 bar
